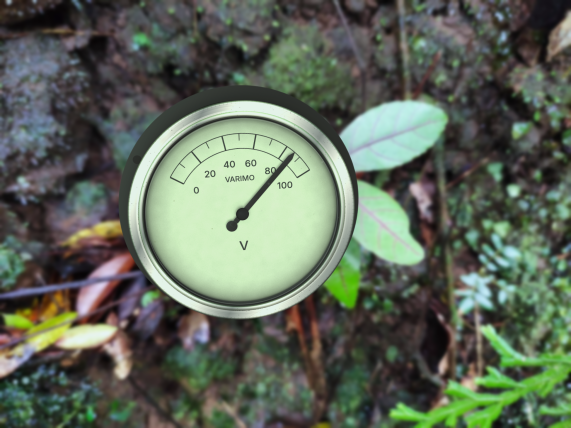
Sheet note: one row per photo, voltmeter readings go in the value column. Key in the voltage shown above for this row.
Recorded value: 85 V
